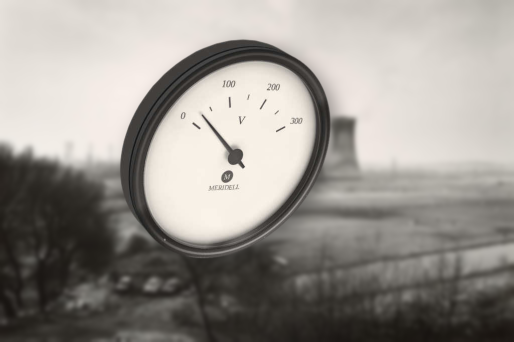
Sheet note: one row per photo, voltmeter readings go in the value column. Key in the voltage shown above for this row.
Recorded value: 25 V
